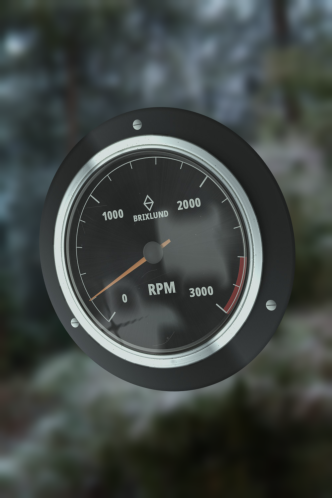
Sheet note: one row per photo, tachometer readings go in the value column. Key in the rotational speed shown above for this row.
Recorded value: 200 rpm
